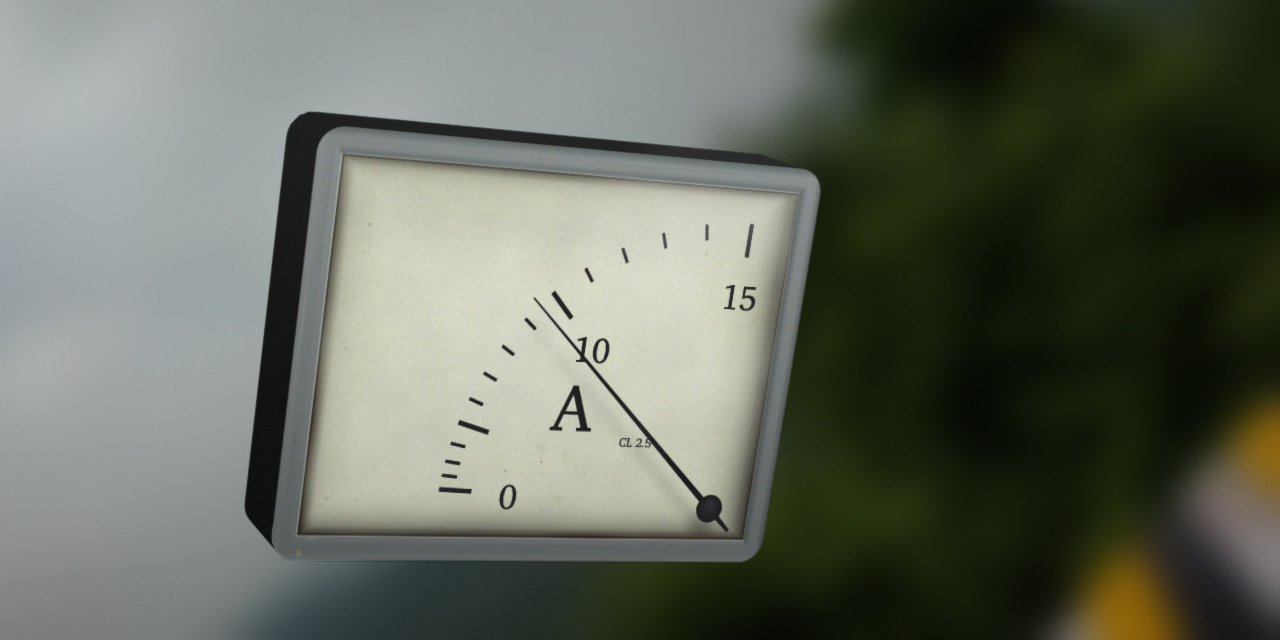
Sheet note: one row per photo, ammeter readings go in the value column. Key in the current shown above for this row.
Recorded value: 9.5 A
